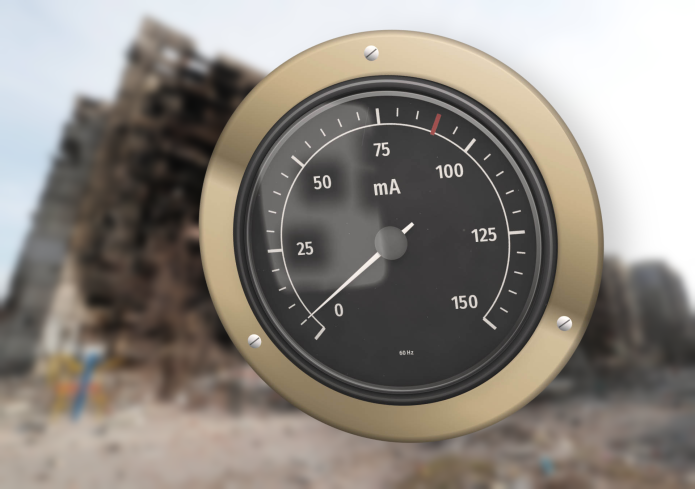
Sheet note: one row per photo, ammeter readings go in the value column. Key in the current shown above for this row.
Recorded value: 5 mA
